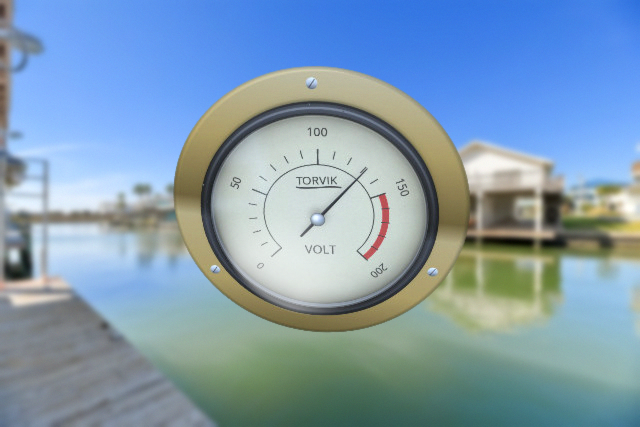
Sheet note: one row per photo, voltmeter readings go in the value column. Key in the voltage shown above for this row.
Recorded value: 130 V
